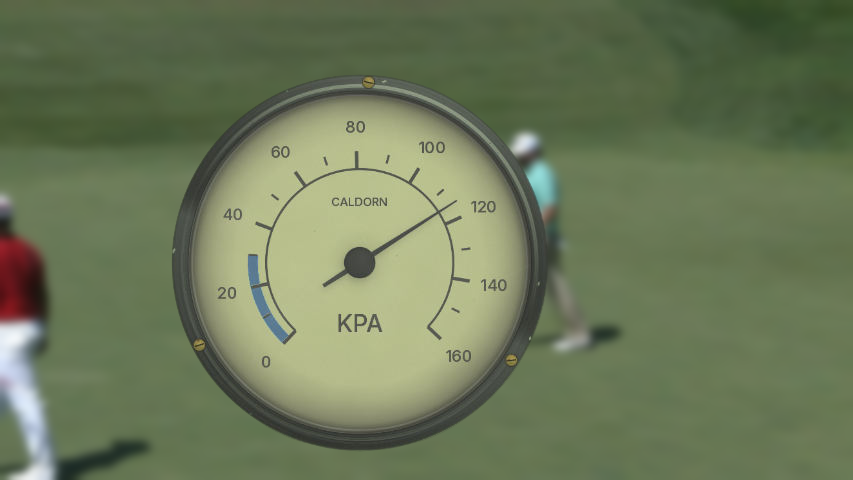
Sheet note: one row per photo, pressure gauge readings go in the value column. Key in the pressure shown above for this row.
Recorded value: 115 kPa
